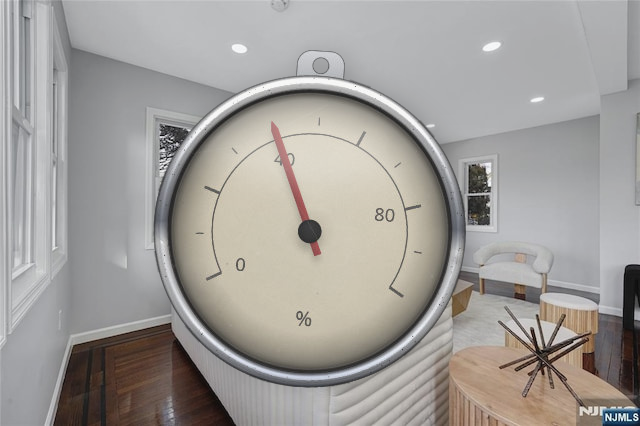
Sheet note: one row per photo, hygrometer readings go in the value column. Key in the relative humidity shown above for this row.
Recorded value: 40 %
